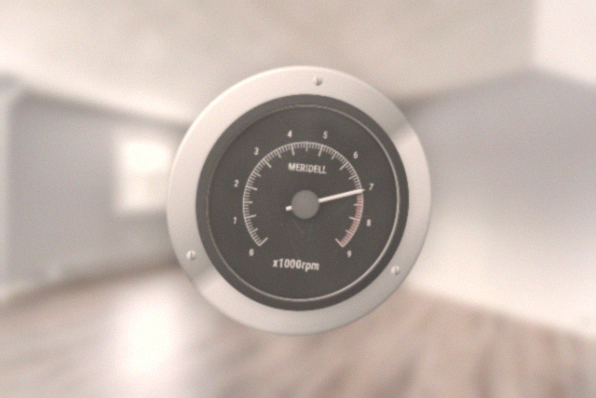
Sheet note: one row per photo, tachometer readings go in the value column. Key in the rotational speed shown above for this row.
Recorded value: 7000 rpm
